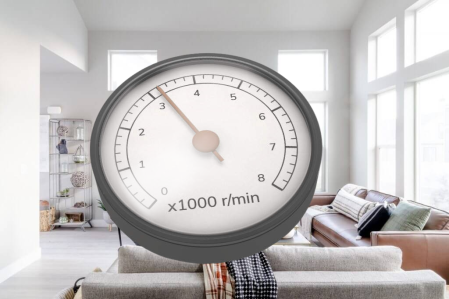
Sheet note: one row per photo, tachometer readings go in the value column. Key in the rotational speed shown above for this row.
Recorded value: 3200 rpm
